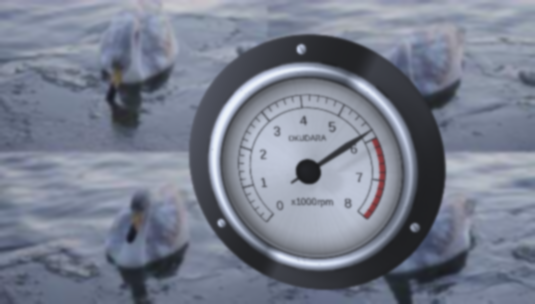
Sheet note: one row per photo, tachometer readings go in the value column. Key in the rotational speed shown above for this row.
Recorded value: 5800 rpm
